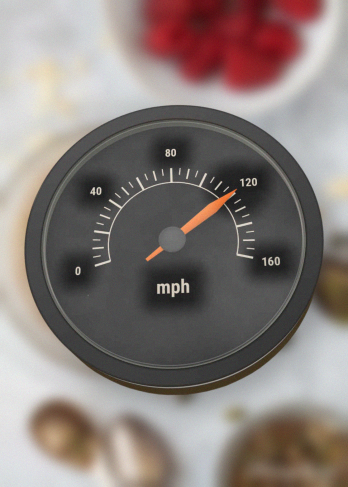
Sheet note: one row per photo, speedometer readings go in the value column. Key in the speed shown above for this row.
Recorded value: 120 mph
